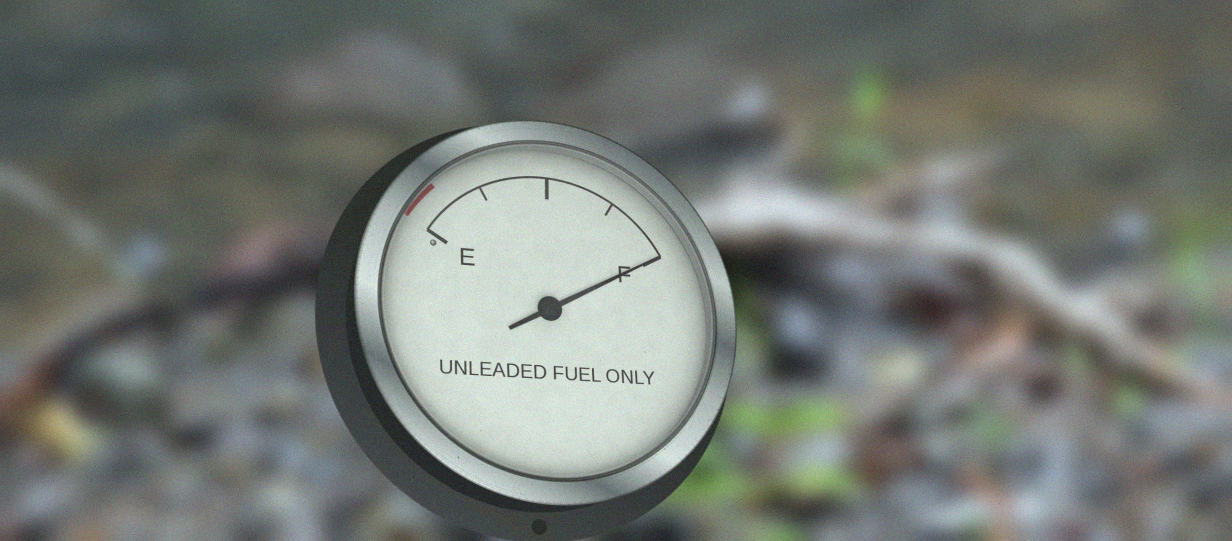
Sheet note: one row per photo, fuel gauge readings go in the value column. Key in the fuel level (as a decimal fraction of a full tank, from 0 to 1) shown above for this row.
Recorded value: 1
